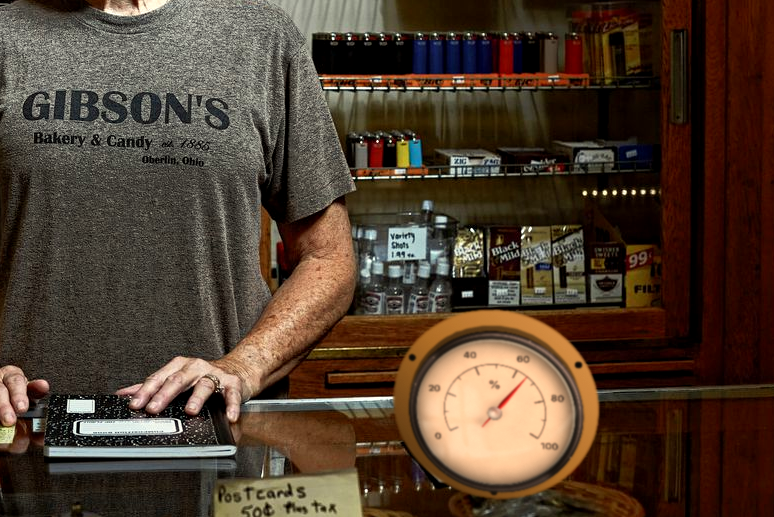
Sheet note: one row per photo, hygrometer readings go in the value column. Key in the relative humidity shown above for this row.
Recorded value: 65 %
